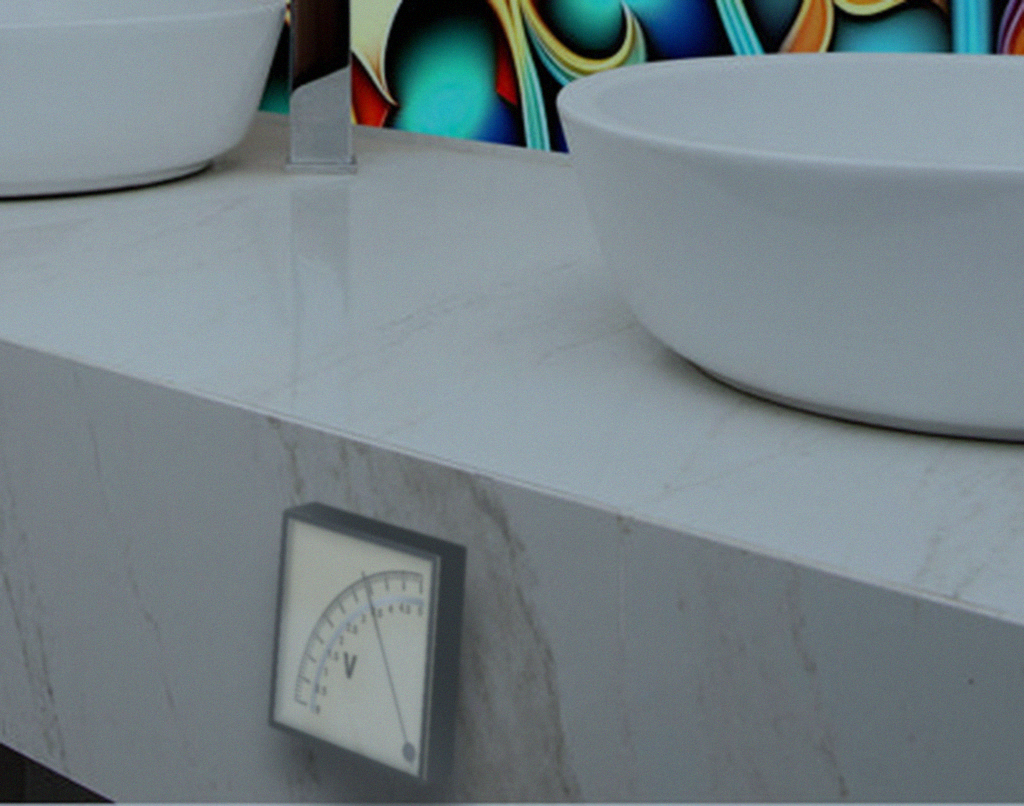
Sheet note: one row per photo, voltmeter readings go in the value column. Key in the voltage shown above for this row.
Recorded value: 3.5 V
